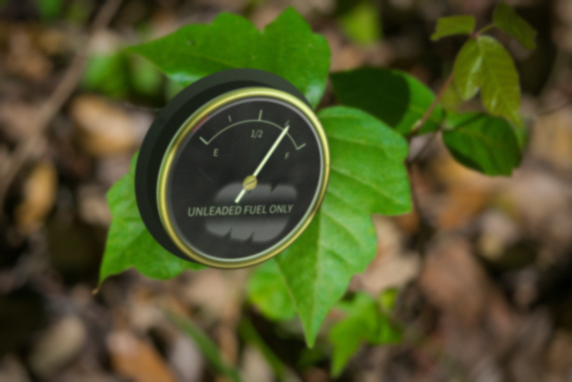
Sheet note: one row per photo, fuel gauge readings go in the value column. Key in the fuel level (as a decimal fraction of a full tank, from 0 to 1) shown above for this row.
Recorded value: 0.75
